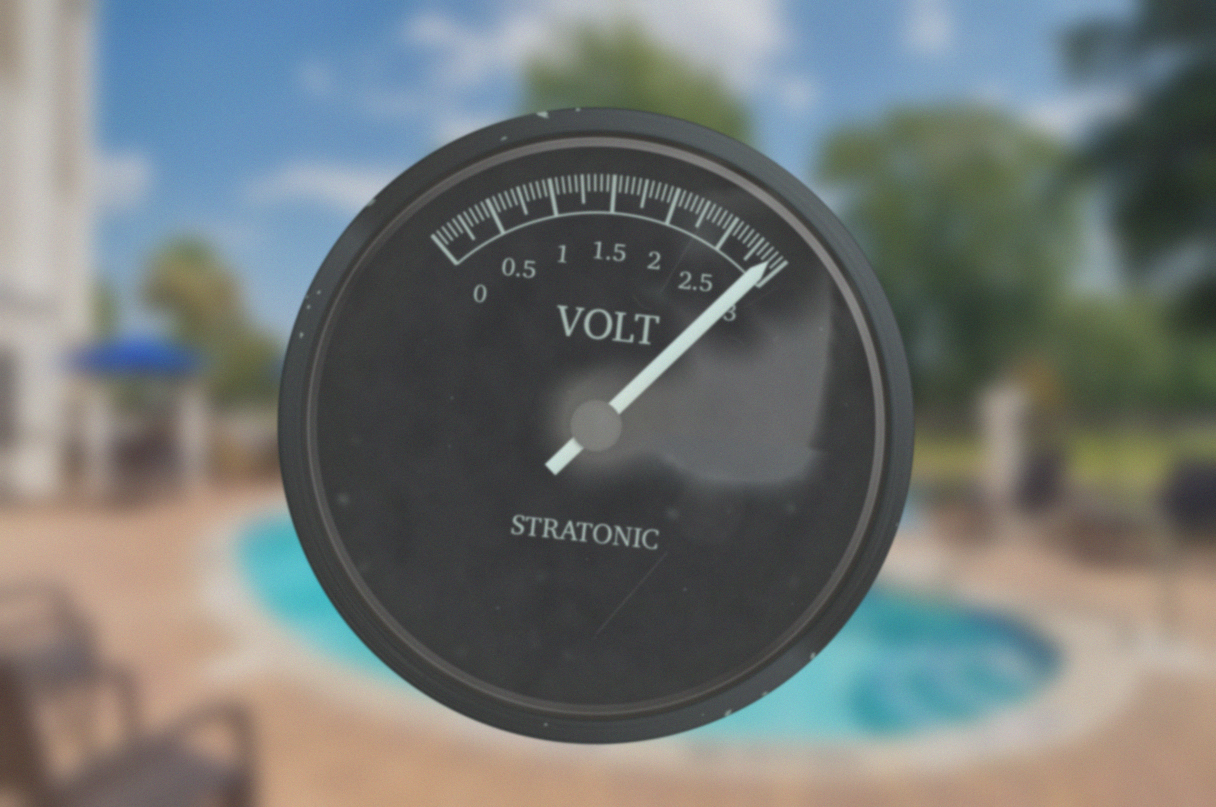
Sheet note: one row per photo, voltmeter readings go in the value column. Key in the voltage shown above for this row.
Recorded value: 2.9 V
